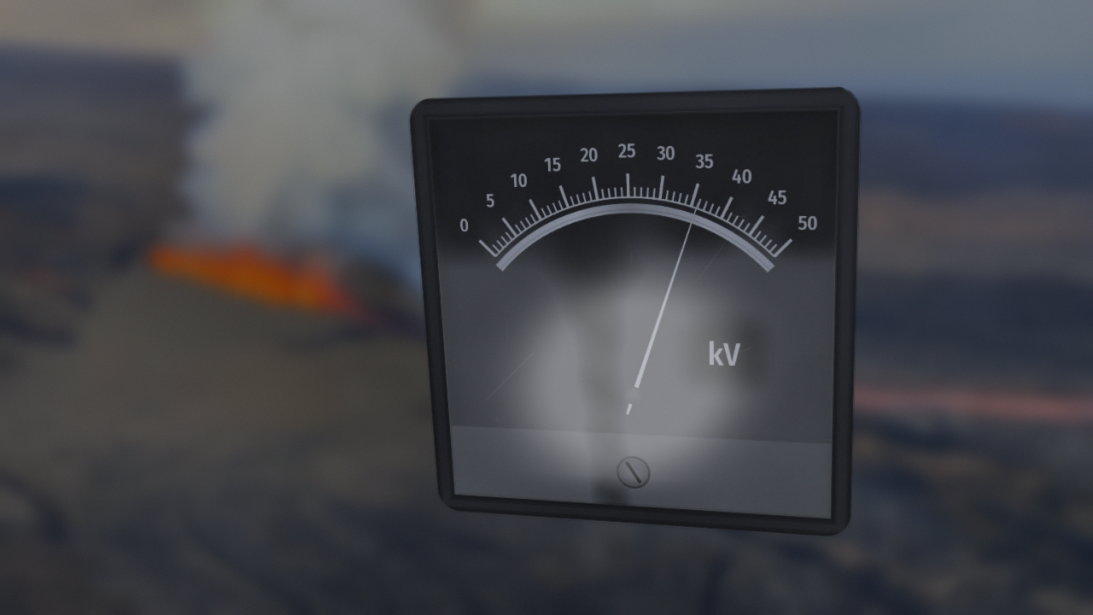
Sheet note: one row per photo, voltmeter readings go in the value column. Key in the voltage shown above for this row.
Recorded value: 36 kV
